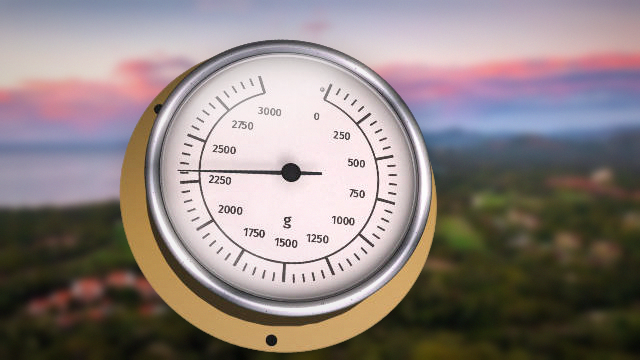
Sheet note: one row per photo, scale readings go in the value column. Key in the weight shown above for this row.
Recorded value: 2300 g
